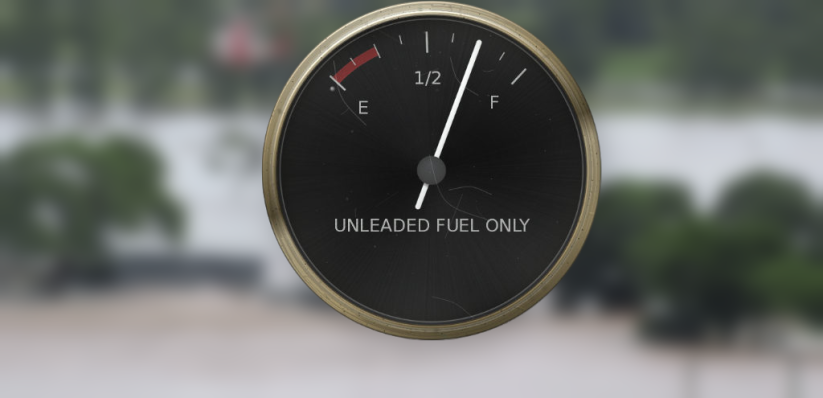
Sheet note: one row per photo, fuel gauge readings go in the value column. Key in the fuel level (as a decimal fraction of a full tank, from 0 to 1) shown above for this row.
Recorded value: 0.75
